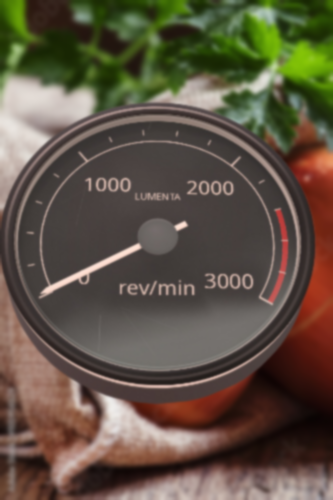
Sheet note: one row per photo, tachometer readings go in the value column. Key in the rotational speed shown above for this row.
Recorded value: 0 rpm
